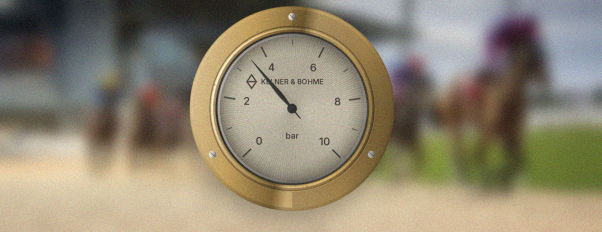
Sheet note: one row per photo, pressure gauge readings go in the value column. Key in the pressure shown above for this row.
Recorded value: 3.5 bar
